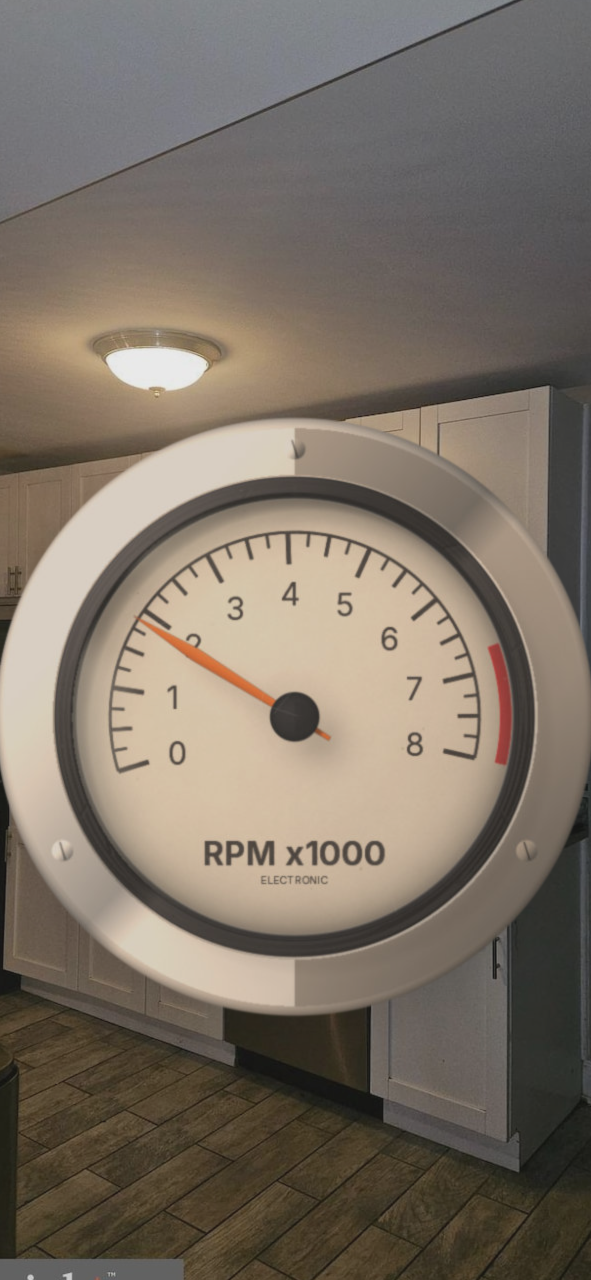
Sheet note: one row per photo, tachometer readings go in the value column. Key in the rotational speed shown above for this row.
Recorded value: 1875 rpm
